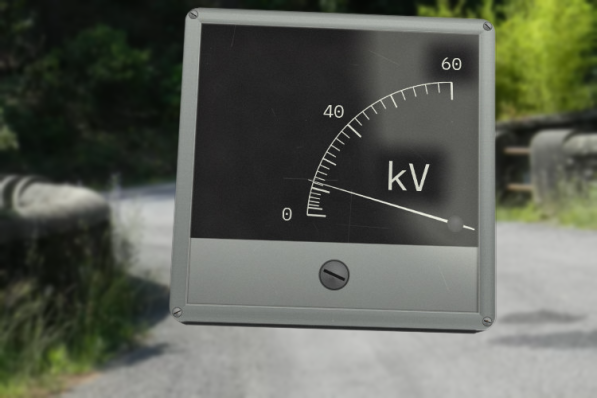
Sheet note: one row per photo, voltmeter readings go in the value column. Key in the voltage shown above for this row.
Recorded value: 22 kV
